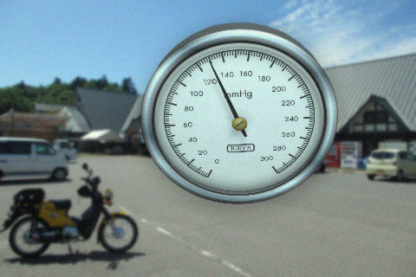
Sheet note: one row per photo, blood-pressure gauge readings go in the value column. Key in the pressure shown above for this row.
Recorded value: 130 mmHg
